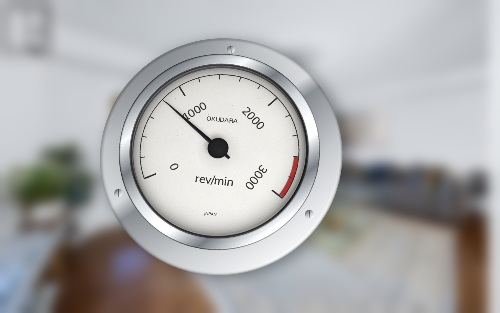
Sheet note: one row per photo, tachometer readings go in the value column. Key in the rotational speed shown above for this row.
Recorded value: 800 rpm
